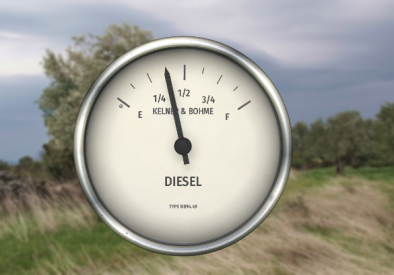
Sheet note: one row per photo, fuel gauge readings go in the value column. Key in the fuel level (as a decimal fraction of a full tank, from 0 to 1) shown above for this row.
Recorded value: 0.375
